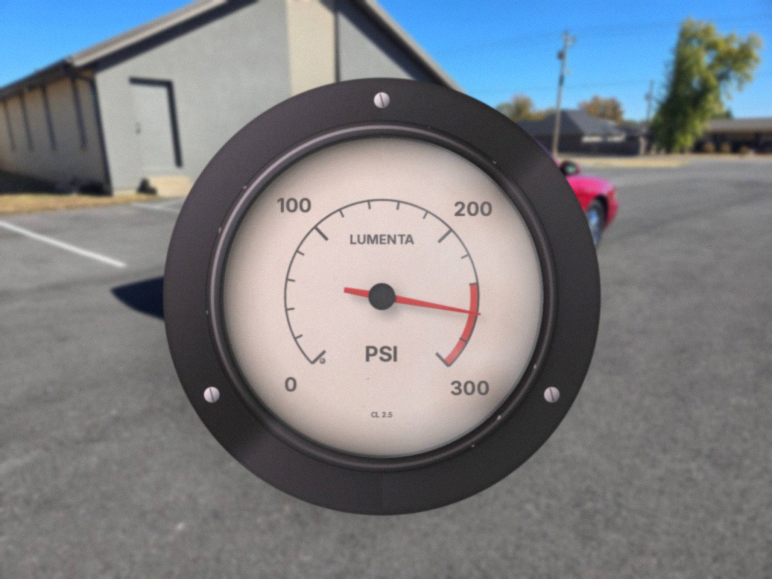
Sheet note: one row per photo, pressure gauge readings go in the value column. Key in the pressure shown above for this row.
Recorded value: 260 psi
